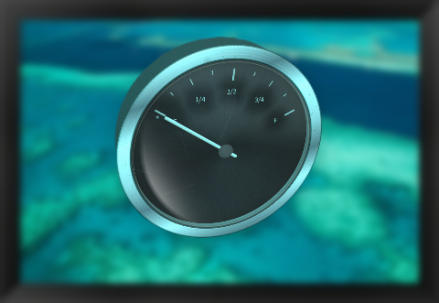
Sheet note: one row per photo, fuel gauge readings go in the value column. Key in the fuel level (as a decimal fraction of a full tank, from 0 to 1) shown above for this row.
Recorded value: 0
